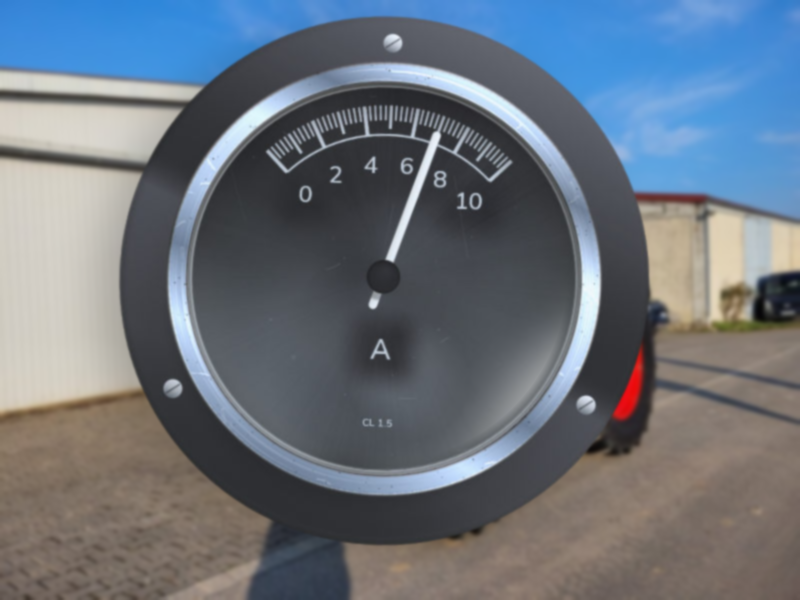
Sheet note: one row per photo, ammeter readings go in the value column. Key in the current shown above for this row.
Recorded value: 7 A
